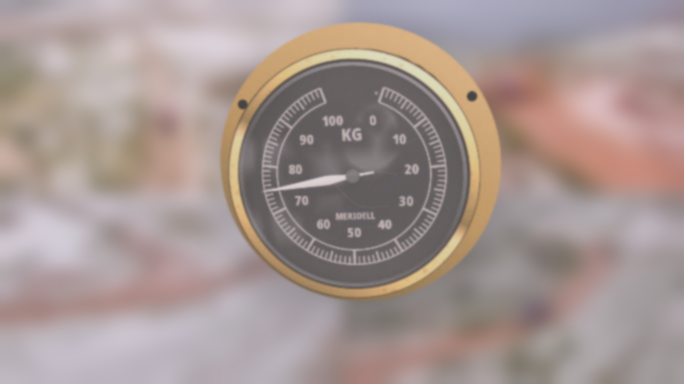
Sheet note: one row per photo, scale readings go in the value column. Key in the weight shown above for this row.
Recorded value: 75 kg
